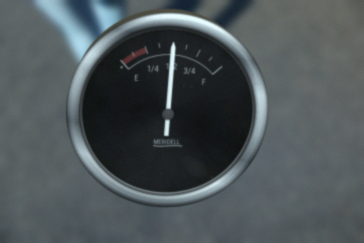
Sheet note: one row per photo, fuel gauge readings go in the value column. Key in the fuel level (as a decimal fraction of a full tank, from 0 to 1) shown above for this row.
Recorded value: 0.5
